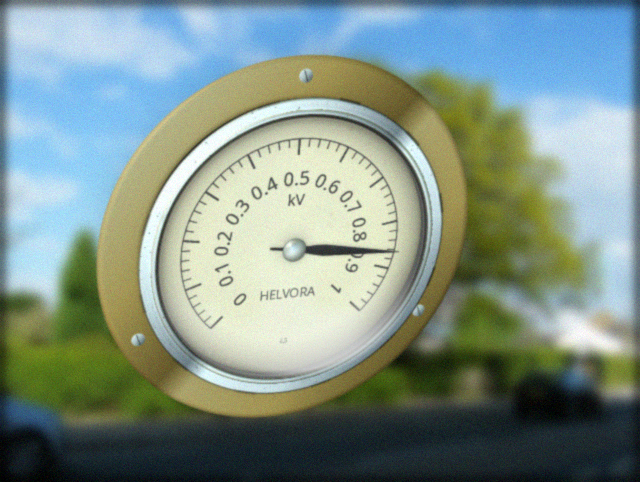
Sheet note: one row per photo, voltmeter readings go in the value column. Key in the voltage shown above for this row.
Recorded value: 0.86 kV
